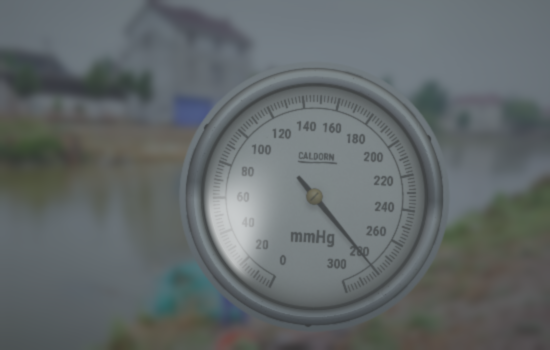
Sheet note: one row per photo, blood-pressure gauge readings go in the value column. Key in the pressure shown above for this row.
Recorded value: 280 mmHg
